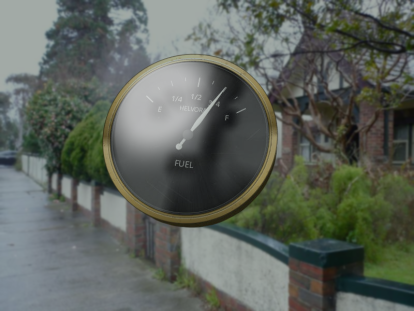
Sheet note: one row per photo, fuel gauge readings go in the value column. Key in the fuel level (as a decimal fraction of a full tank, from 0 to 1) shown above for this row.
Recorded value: 0.75
